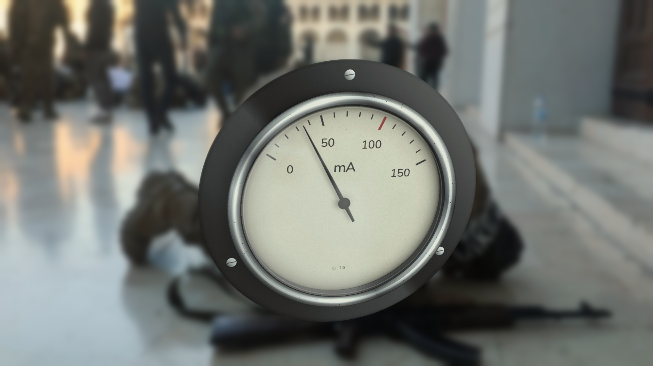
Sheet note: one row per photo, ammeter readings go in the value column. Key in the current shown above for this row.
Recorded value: 35 mA
